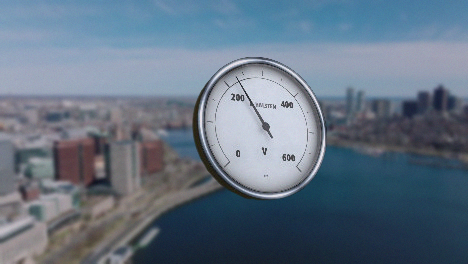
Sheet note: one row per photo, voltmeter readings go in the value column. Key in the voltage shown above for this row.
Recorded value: 225 V
